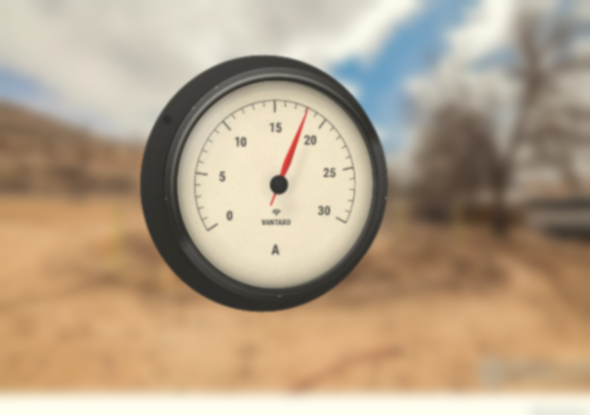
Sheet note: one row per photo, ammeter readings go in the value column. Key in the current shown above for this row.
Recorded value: 18 A
